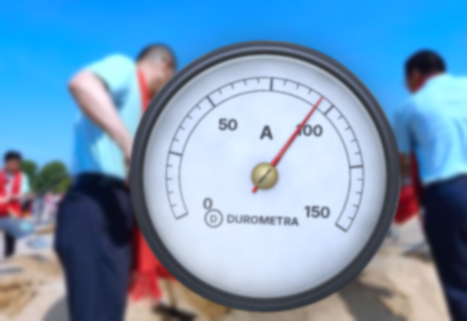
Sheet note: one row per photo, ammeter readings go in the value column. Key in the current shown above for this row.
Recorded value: 95 A
